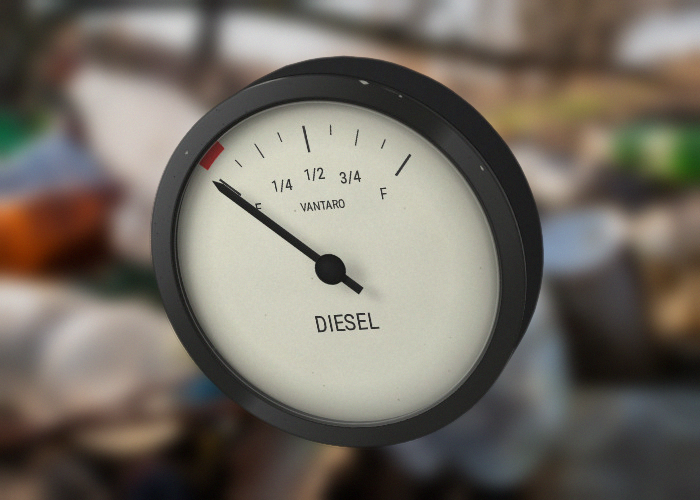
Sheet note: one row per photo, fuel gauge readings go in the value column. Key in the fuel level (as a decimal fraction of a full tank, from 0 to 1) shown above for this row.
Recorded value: 0
